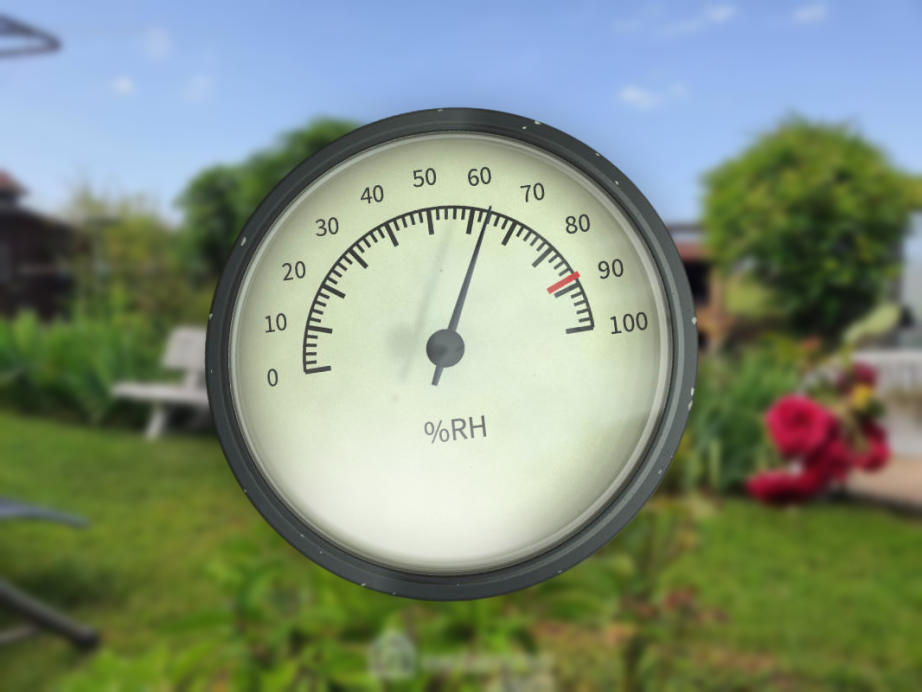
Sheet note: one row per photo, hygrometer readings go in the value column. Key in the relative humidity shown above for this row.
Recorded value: 64 %
